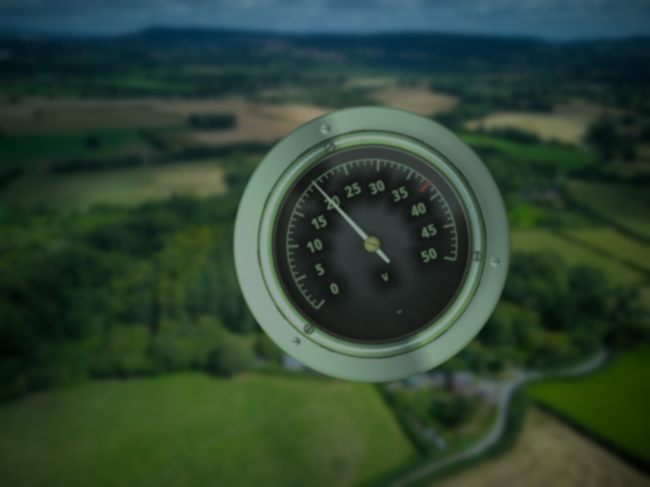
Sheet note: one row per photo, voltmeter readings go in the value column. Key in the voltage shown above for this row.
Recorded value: 20 V
